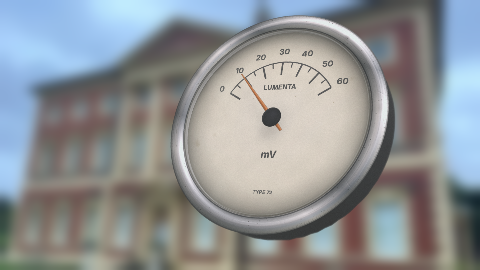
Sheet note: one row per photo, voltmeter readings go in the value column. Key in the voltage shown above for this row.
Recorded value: 10 mV
